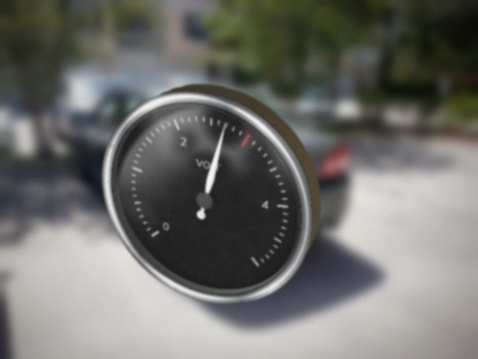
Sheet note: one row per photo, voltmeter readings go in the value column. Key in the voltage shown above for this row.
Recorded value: 2.7 V
